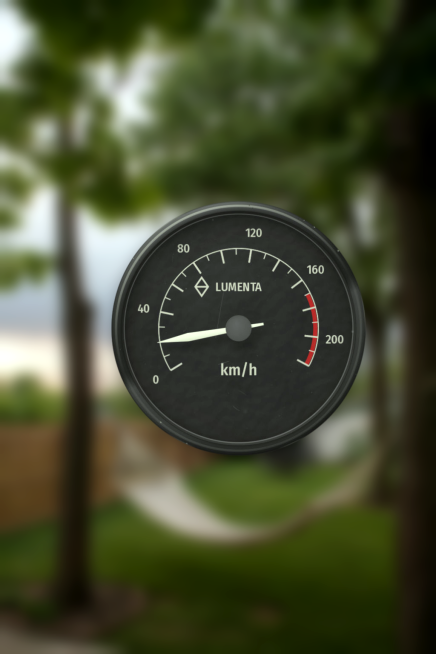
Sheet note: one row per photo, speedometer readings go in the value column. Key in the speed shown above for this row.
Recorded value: 20 km/h
